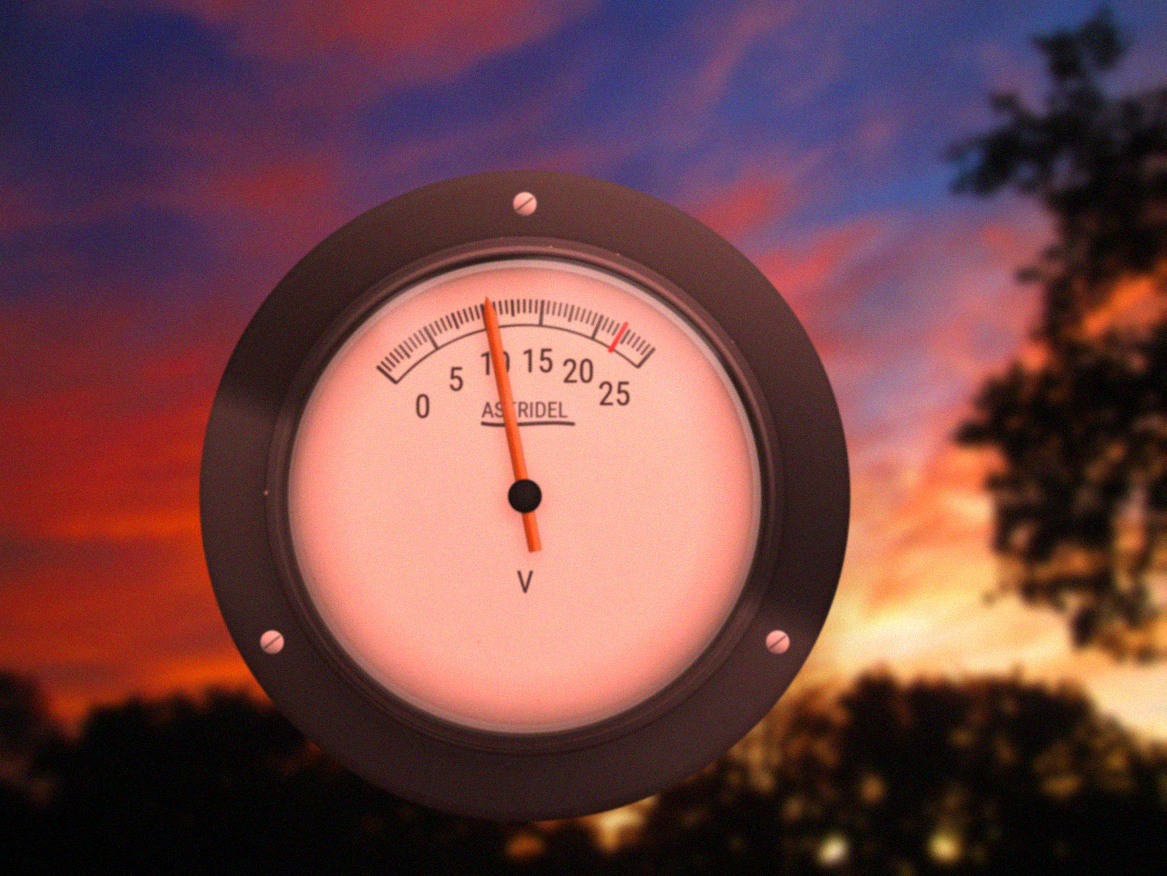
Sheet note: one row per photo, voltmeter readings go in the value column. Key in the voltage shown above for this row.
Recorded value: 10.5 V
